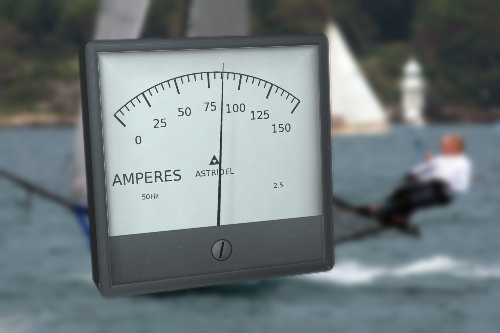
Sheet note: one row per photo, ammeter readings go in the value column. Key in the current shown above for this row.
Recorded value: 85 A
